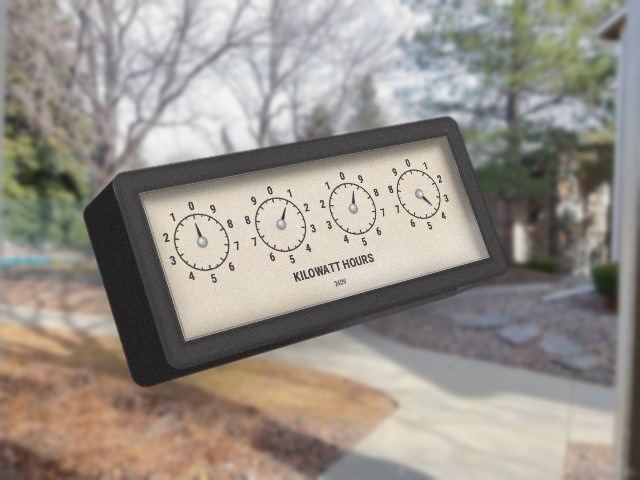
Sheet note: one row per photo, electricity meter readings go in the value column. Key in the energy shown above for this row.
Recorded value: 94 kWh
